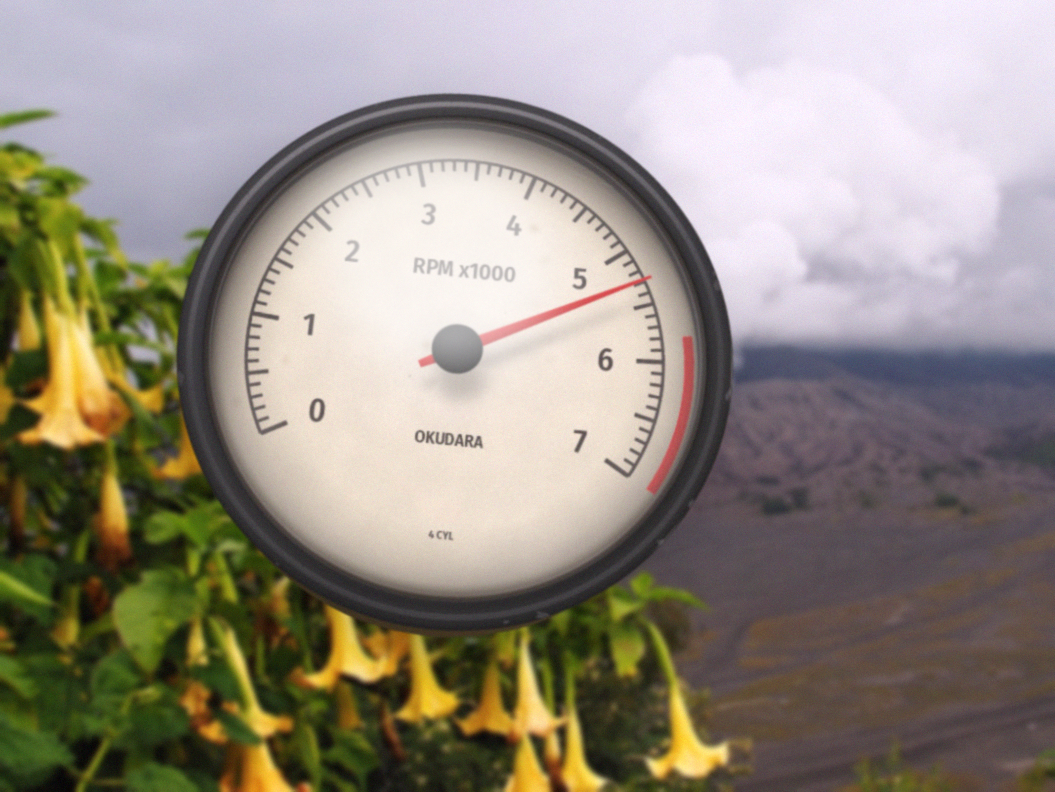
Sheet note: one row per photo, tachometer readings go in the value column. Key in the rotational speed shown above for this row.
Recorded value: 5300 rpm
